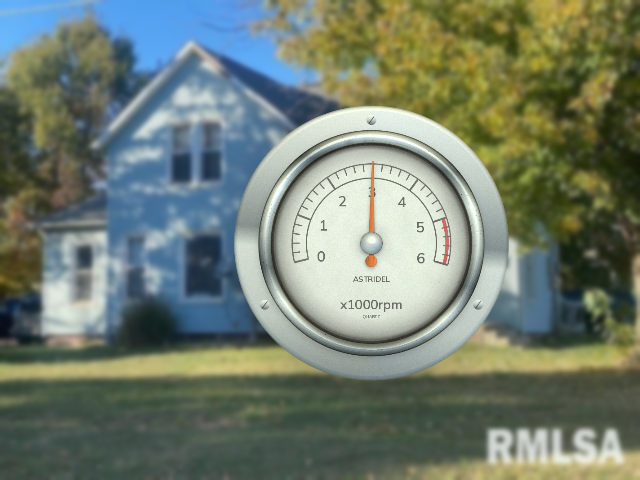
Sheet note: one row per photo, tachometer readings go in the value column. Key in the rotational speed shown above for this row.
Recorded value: 3000 rpm
